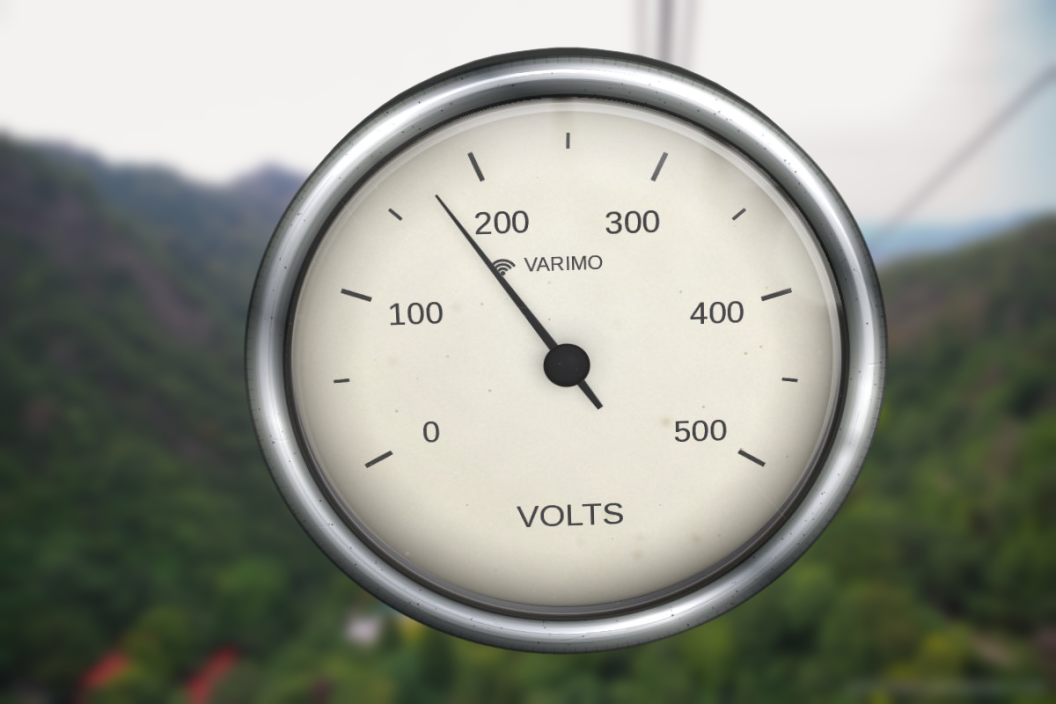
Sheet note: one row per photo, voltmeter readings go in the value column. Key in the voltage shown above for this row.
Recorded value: 175 V
